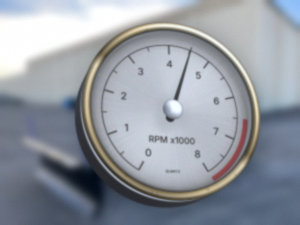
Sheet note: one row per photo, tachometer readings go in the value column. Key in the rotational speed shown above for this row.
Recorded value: 4500 rpm
